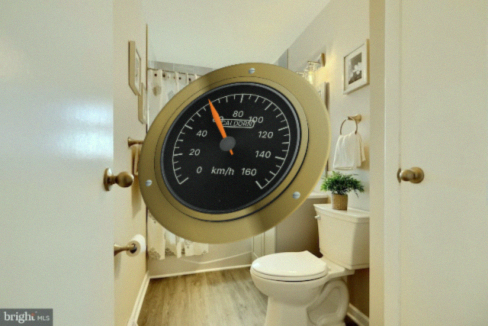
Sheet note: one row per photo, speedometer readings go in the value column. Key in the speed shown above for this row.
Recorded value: 60 km/h
